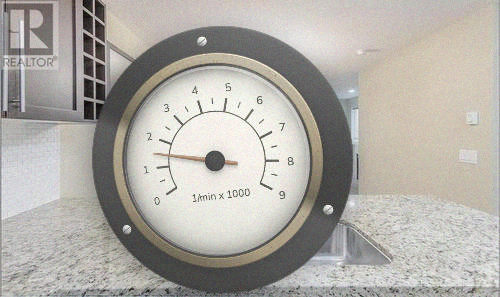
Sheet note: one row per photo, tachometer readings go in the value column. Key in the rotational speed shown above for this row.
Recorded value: 1500 rpm
